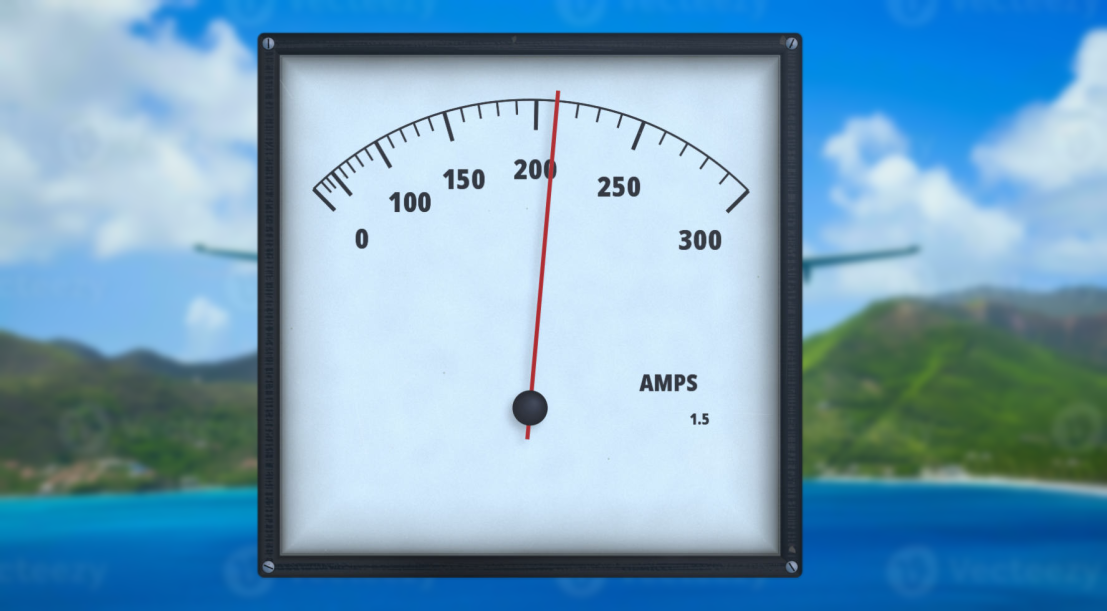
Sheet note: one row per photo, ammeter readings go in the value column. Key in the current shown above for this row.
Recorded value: 210 A
